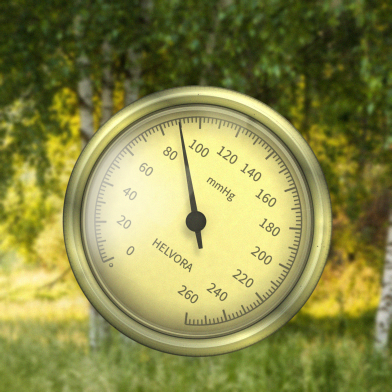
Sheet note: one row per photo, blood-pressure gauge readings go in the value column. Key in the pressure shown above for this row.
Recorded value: 90 mmHg
